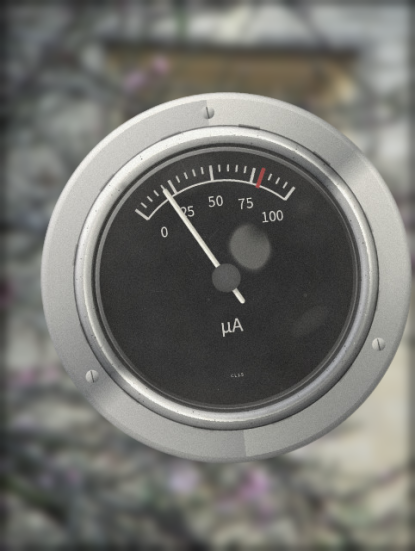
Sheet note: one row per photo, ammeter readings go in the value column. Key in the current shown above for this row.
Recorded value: 20 µA
